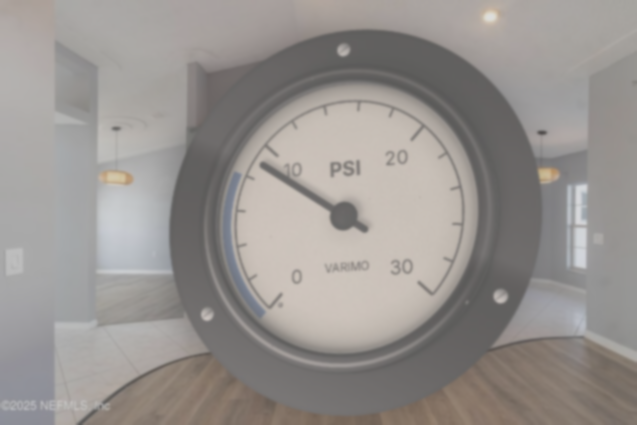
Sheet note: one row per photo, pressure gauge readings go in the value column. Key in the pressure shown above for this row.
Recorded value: 9 psi
